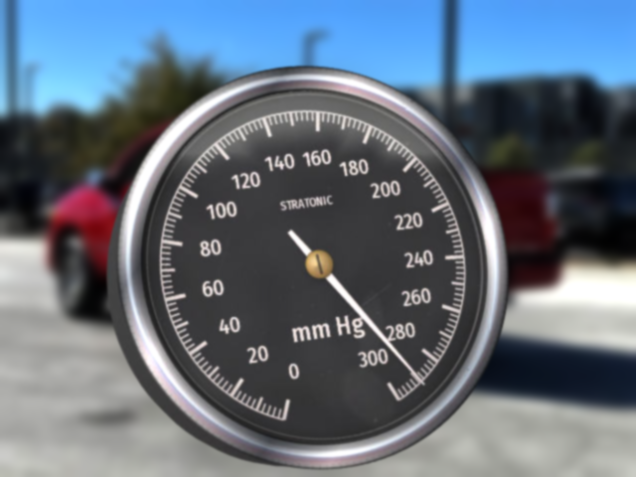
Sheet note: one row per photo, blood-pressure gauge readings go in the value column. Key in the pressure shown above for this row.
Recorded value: 290 mmHg
